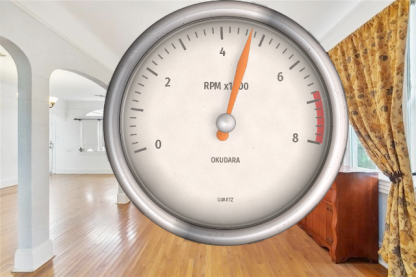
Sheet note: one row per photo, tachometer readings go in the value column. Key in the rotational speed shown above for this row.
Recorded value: 4700 rpm
